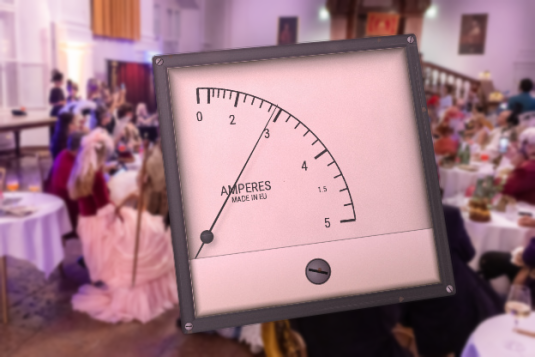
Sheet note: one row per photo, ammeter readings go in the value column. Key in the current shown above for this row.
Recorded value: 2.9 A
